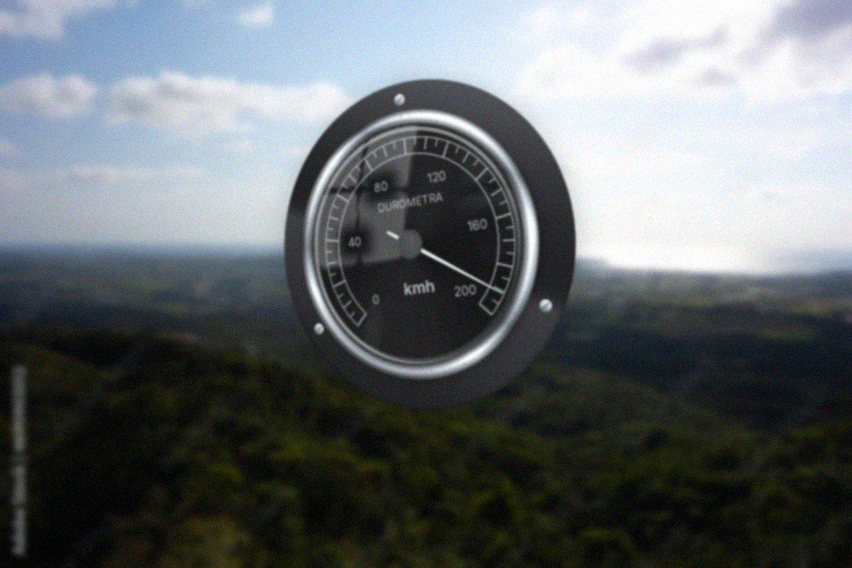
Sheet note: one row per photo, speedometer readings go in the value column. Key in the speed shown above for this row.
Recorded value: 190 km/h
